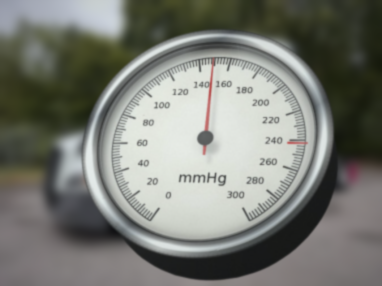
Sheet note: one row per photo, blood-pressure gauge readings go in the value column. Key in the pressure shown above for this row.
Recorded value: 150 mmHg
